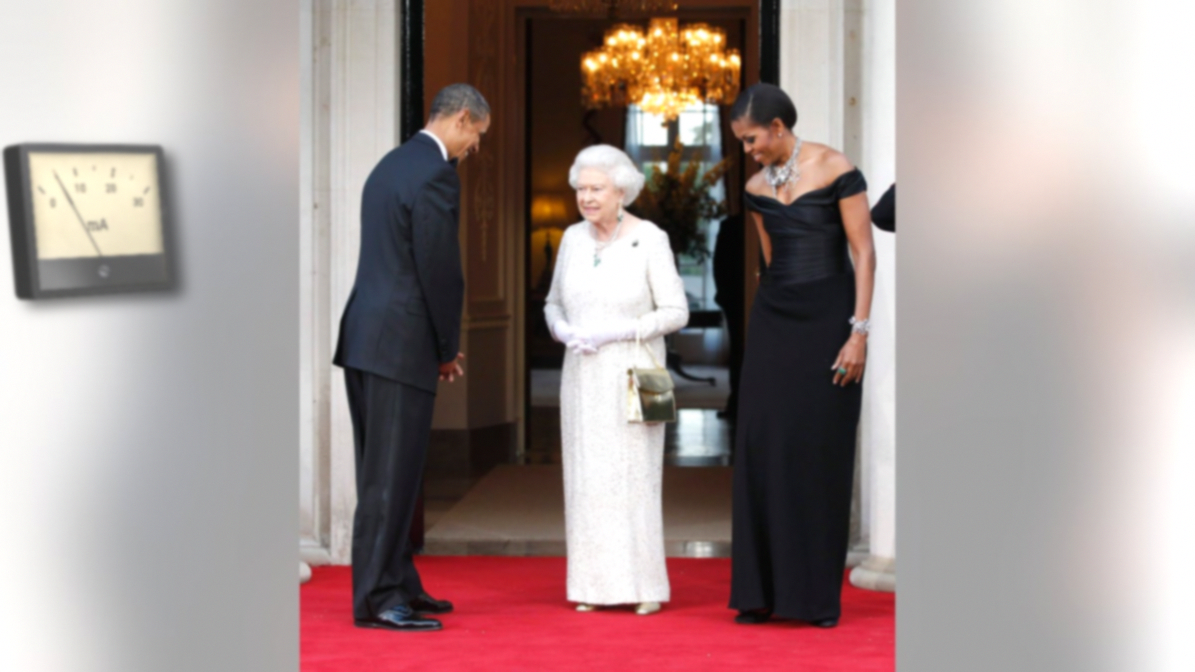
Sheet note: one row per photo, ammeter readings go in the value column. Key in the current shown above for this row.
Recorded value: 5 mA
